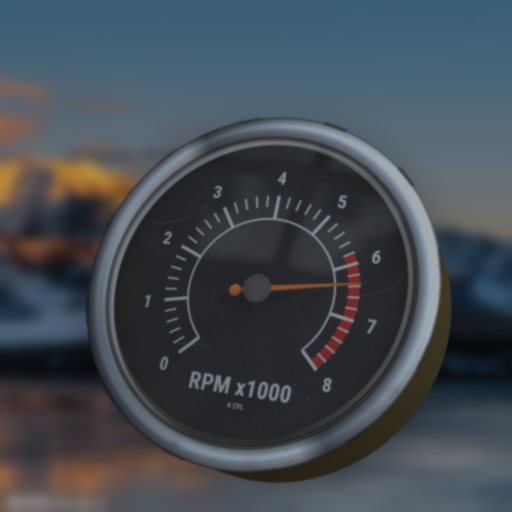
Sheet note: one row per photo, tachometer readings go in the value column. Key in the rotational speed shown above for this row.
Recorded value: 6400 rpm
